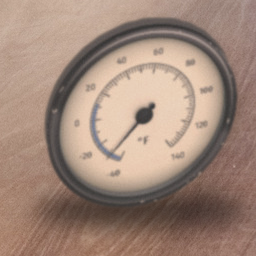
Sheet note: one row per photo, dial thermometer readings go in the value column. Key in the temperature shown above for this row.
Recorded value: -30 °F
